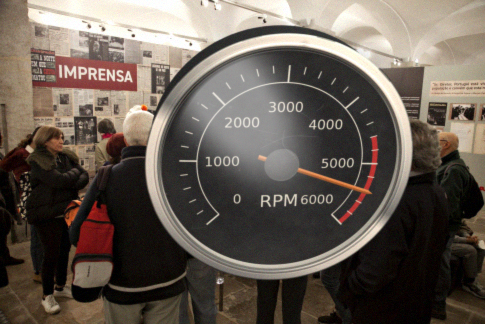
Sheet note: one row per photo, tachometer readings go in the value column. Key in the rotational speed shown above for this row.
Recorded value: 5400 rpm
